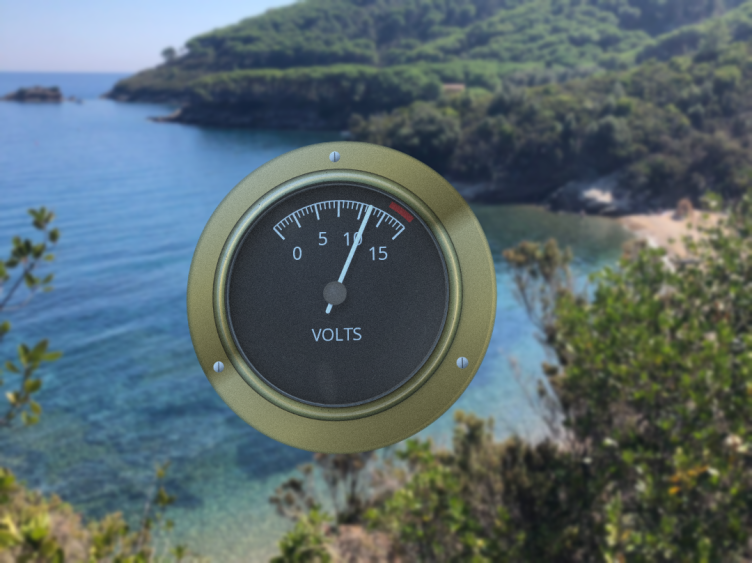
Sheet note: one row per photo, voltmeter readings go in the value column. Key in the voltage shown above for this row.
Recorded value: 11 V
